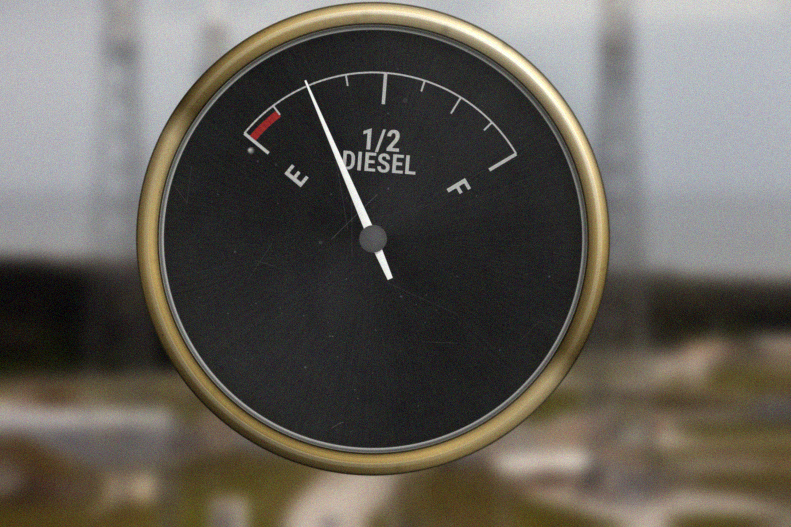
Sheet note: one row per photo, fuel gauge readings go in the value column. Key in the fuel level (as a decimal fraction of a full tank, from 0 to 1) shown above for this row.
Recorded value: 0.25
